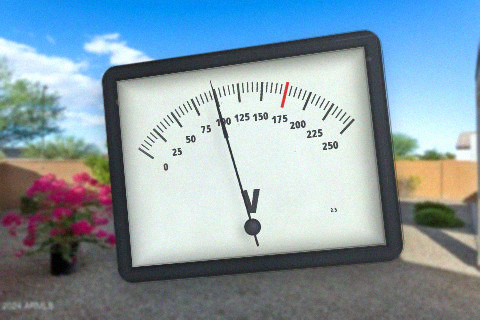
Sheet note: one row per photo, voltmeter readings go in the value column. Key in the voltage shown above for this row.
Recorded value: 100 V
